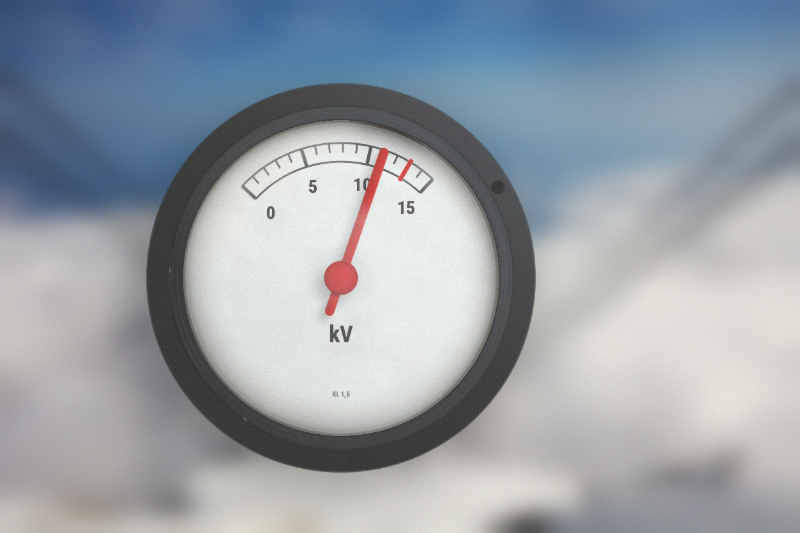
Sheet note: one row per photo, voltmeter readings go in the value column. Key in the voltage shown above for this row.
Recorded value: 11 kV
